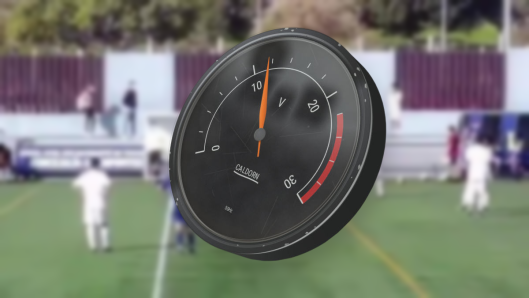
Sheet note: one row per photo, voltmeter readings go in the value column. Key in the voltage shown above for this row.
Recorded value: 12 V
